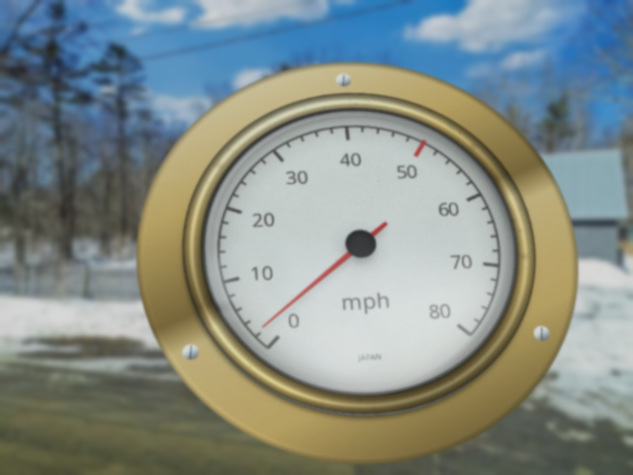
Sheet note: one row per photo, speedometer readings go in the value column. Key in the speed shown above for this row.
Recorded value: 2 mph
